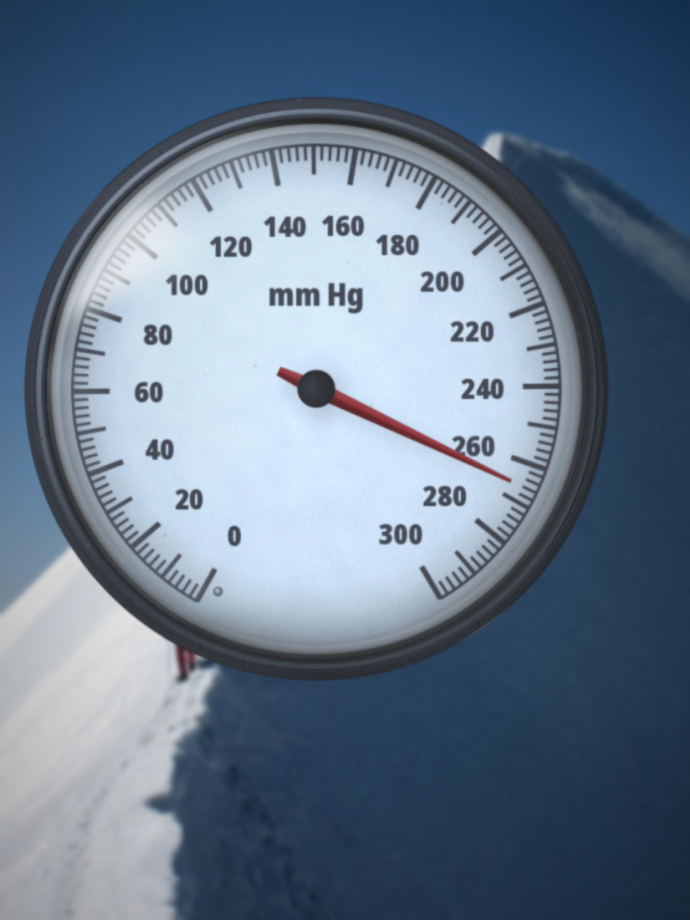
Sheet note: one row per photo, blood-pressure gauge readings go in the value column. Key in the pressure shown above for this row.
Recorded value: 266 mmHg
